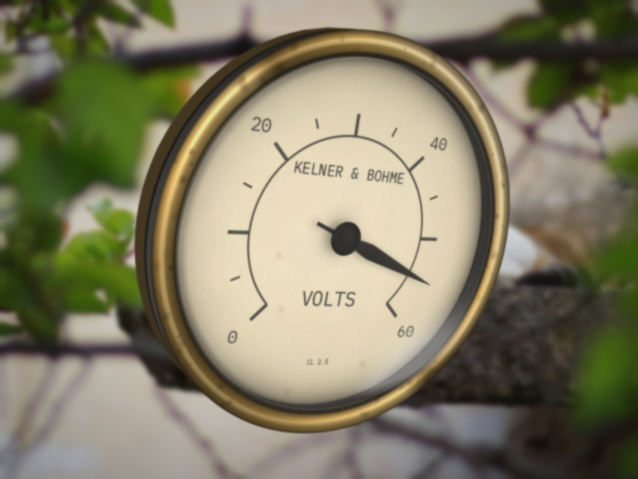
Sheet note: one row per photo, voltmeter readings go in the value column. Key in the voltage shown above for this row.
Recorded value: 55 V
